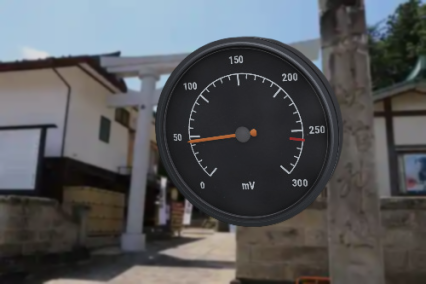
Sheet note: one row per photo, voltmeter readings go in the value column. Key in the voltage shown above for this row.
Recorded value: 45 mV
